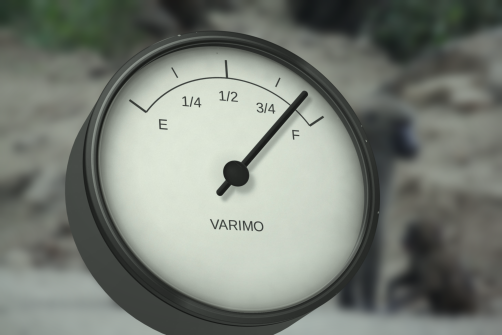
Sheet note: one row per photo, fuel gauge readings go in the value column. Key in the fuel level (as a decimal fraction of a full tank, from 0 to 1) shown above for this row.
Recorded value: 0.875
